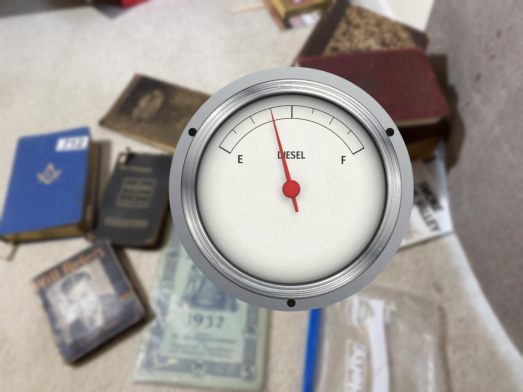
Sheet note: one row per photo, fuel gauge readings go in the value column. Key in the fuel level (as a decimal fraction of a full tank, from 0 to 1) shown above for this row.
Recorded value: 0.375
